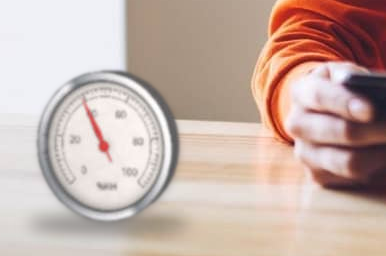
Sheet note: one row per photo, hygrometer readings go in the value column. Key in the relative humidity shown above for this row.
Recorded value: 40 %
